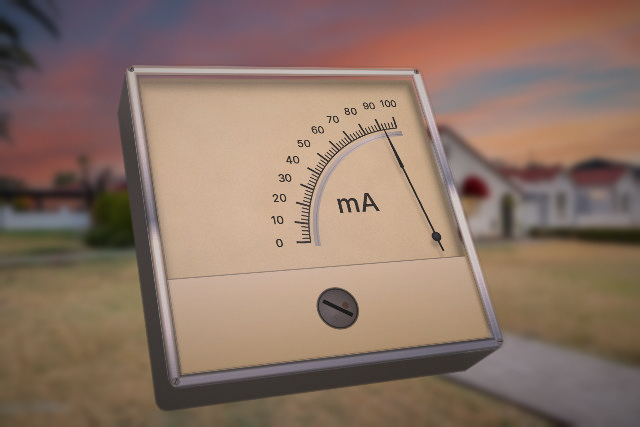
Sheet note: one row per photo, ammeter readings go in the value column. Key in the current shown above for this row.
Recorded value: 90 mA
